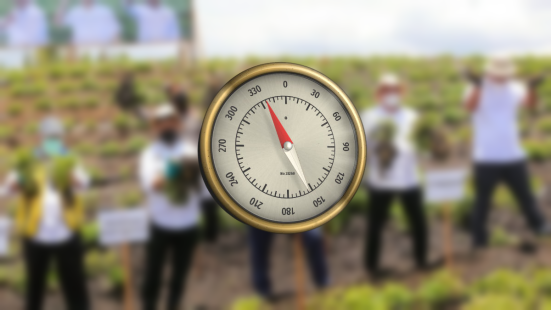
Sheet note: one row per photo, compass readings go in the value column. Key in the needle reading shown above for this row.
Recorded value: 335 °
